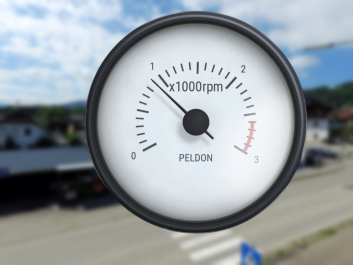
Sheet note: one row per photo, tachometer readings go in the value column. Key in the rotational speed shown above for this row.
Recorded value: 900 rpm
